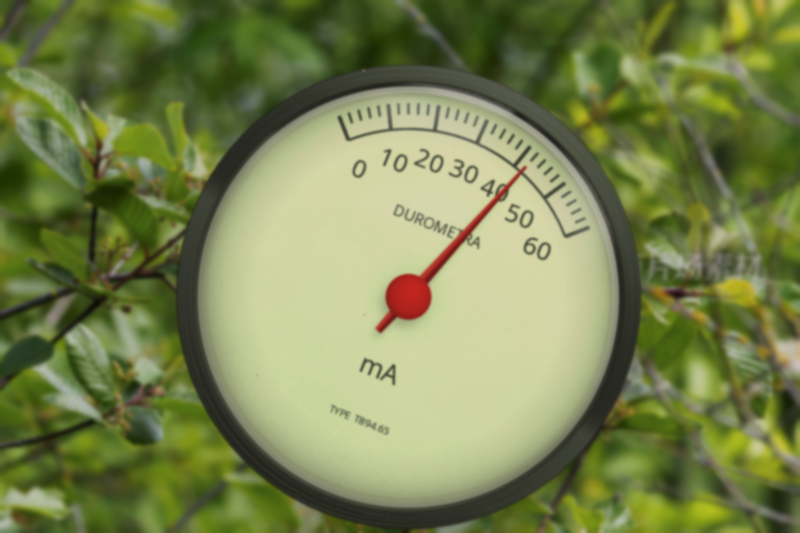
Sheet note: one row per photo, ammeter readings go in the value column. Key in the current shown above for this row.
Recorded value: 42 mA
